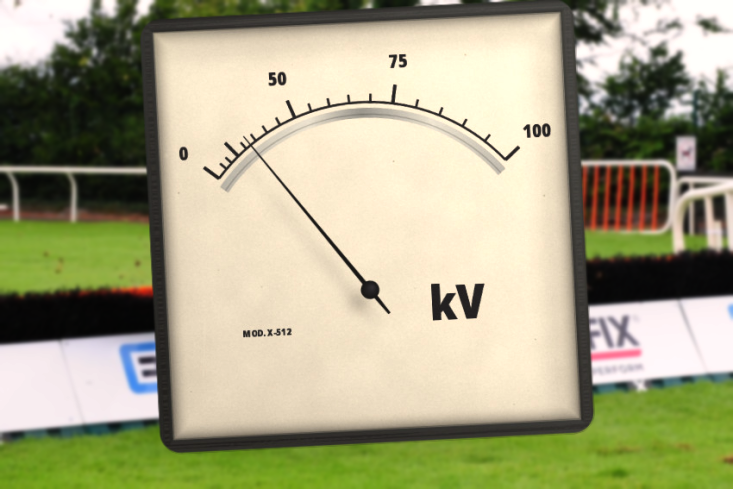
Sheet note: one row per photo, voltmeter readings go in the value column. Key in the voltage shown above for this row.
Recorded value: 32.5 kV
